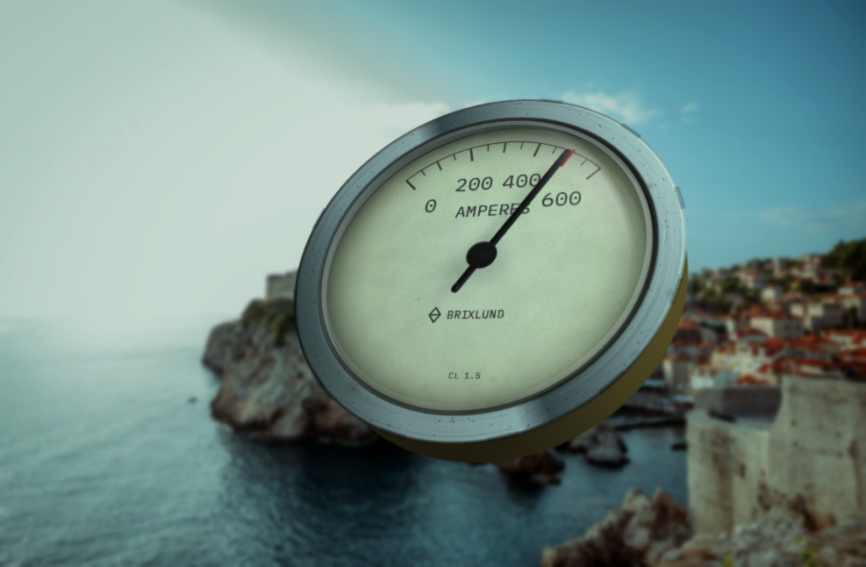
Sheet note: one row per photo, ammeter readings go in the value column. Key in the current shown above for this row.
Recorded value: 500 A
